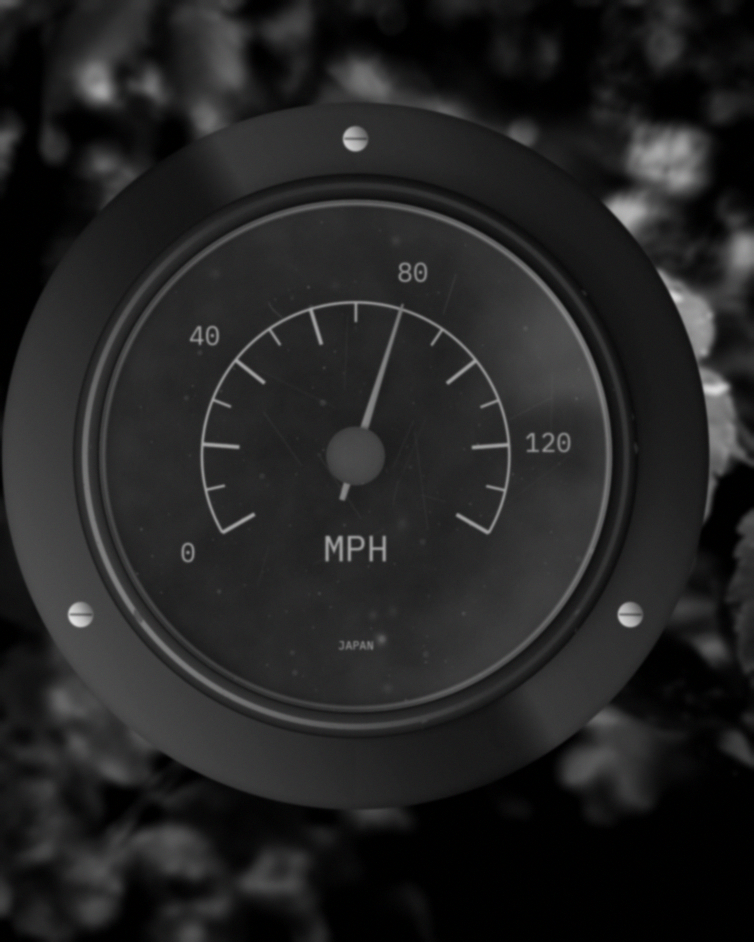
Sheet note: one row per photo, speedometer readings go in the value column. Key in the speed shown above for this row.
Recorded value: 80 mph
